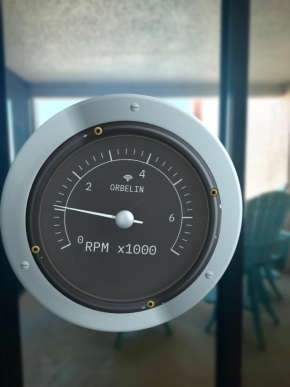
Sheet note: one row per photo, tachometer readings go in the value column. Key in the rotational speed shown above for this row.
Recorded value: 1100 rpm
